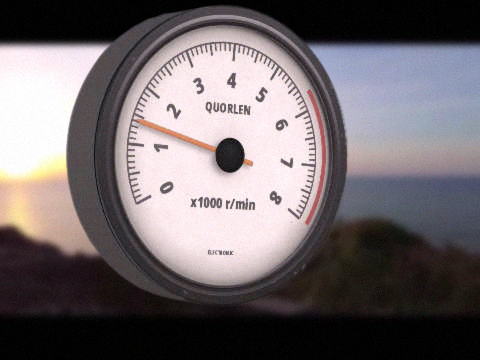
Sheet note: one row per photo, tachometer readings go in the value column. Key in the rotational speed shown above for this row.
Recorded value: 1400 rpm
